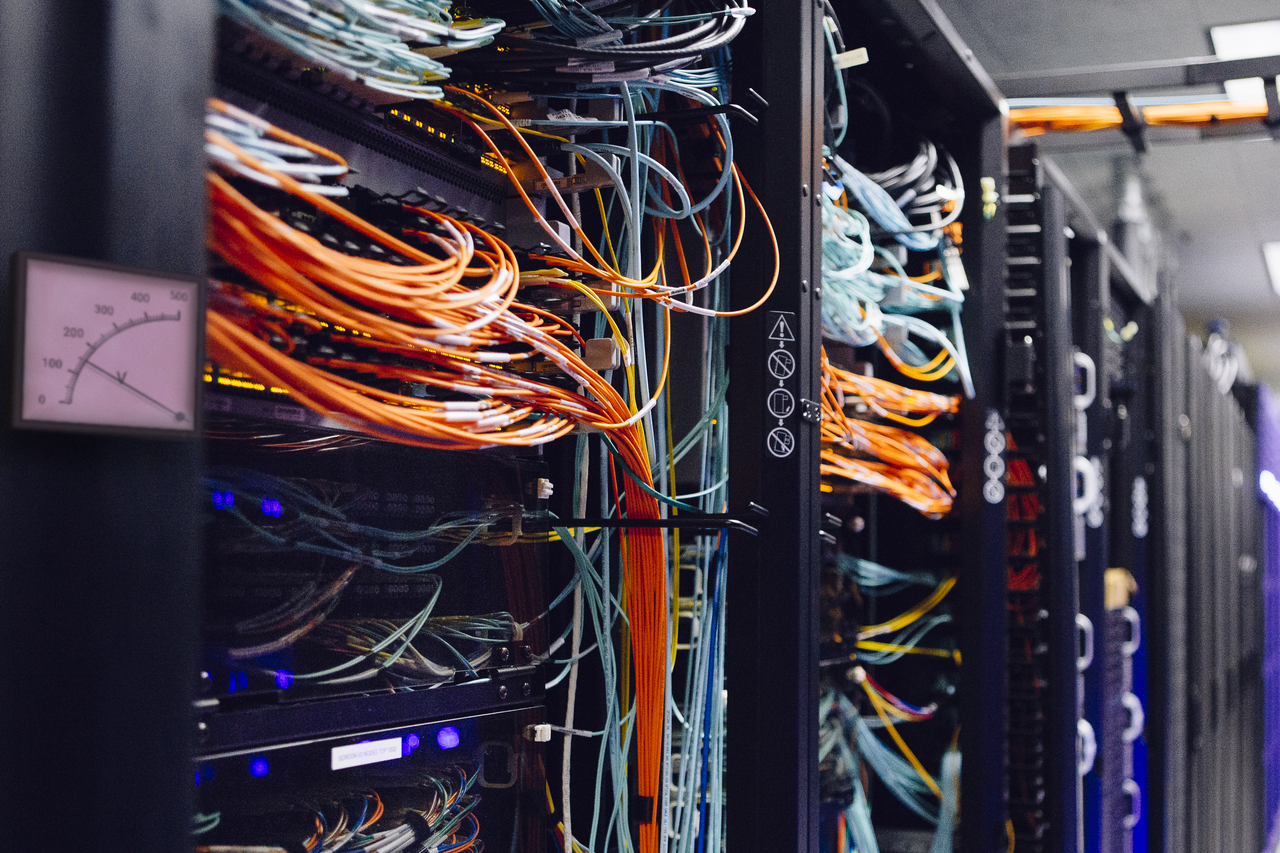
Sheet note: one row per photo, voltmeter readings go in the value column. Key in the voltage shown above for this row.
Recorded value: 150 V
